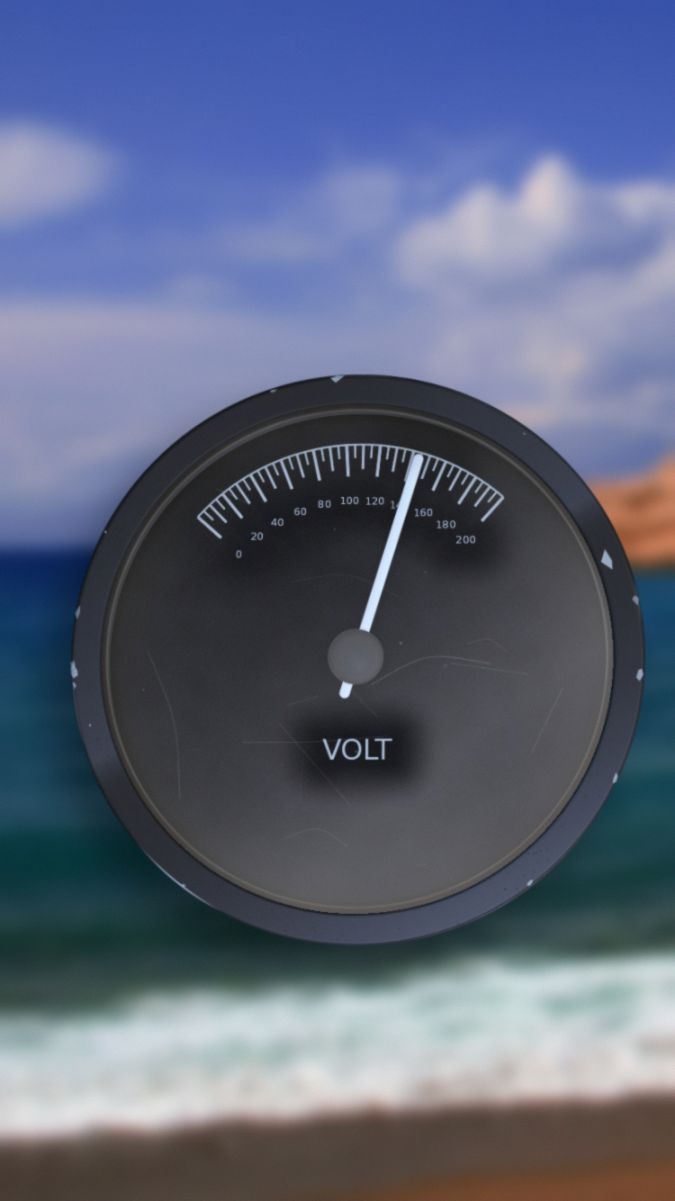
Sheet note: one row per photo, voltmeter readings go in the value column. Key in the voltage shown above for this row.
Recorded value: 145 V
